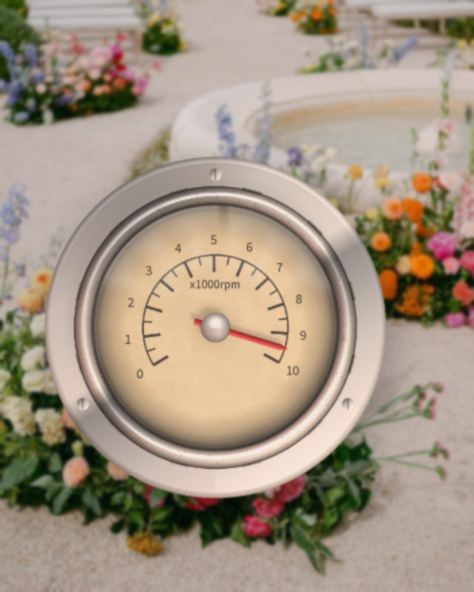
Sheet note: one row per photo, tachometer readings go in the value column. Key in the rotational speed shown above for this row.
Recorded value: 9500 rpm
